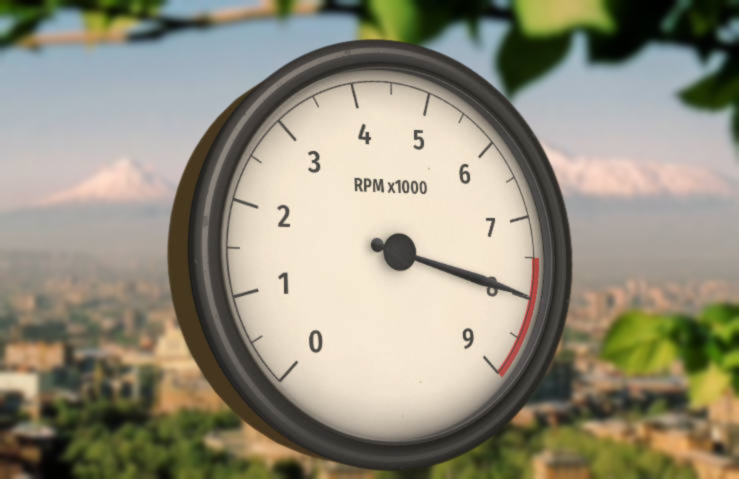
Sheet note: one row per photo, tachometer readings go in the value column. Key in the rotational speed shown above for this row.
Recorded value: 8000 rpm
